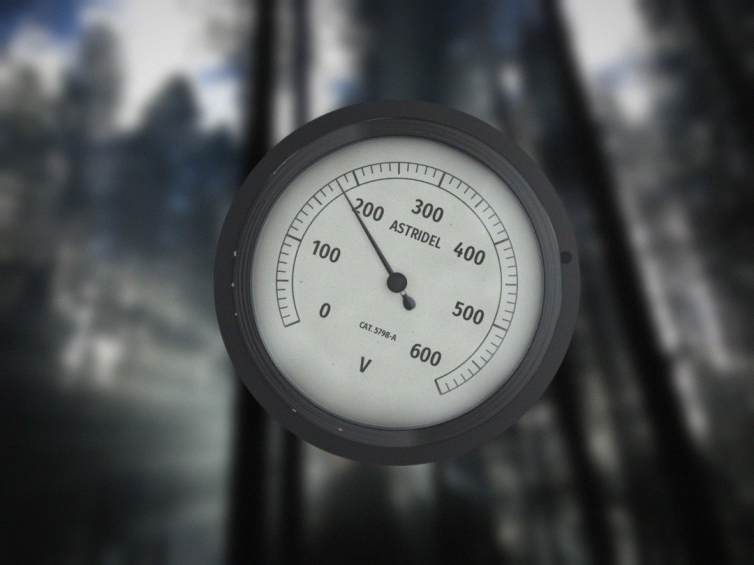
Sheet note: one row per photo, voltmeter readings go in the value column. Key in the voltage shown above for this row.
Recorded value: 180 V
